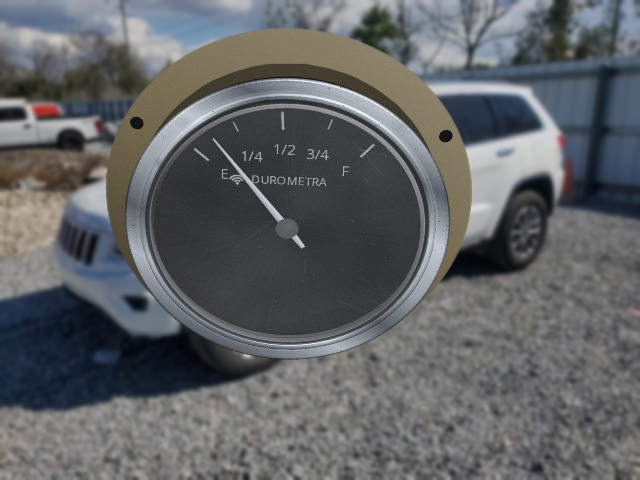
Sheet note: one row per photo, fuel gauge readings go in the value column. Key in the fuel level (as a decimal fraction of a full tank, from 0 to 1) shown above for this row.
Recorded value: 0.125
